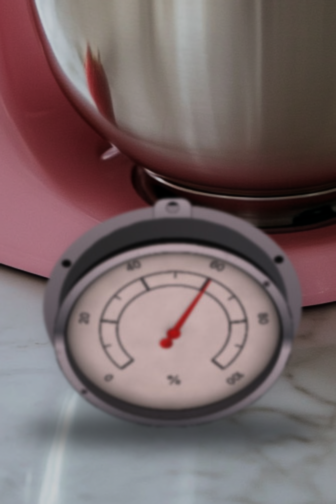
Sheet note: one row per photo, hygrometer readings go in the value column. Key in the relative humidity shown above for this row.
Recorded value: 60 %
